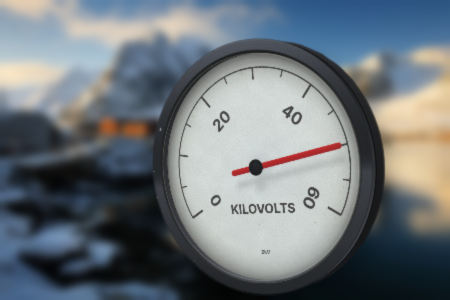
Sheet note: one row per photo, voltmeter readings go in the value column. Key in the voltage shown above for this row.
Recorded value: 50 kV
